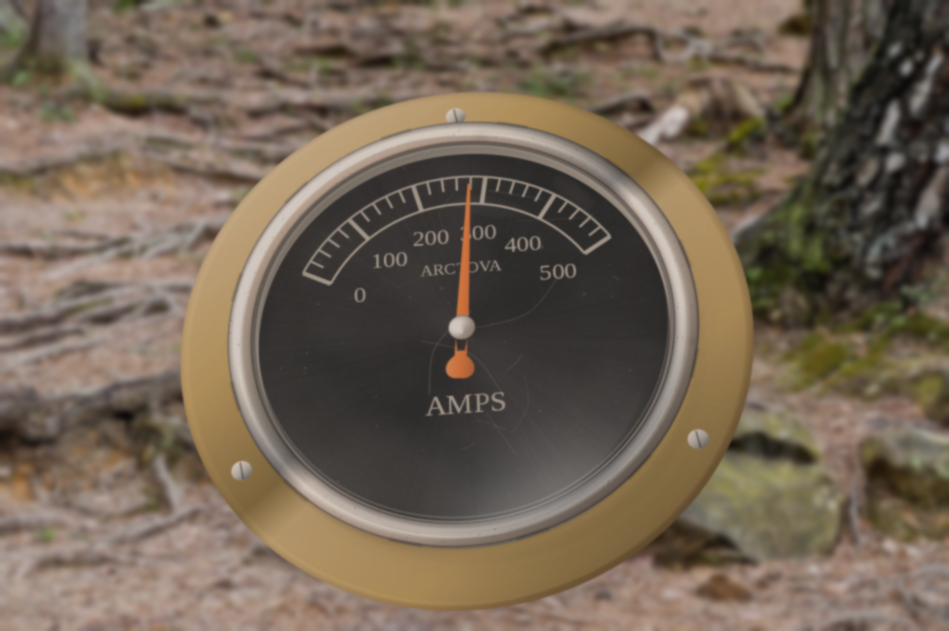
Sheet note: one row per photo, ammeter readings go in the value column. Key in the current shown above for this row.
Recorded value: 280 A
